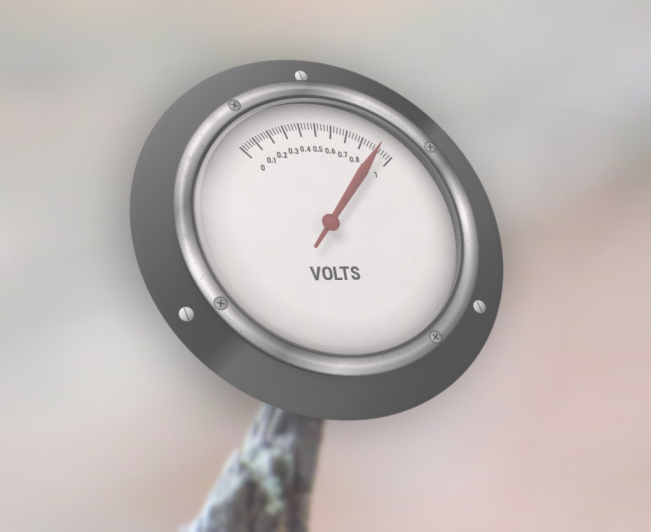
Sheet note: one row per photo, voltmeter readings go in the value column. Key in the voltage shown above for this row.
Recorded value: 0.9 V
